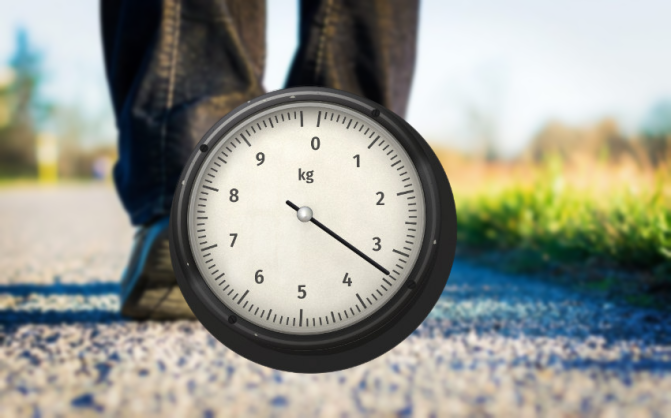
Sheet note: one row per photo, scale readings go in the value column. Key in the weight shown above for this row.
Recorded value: 3.4 kg
